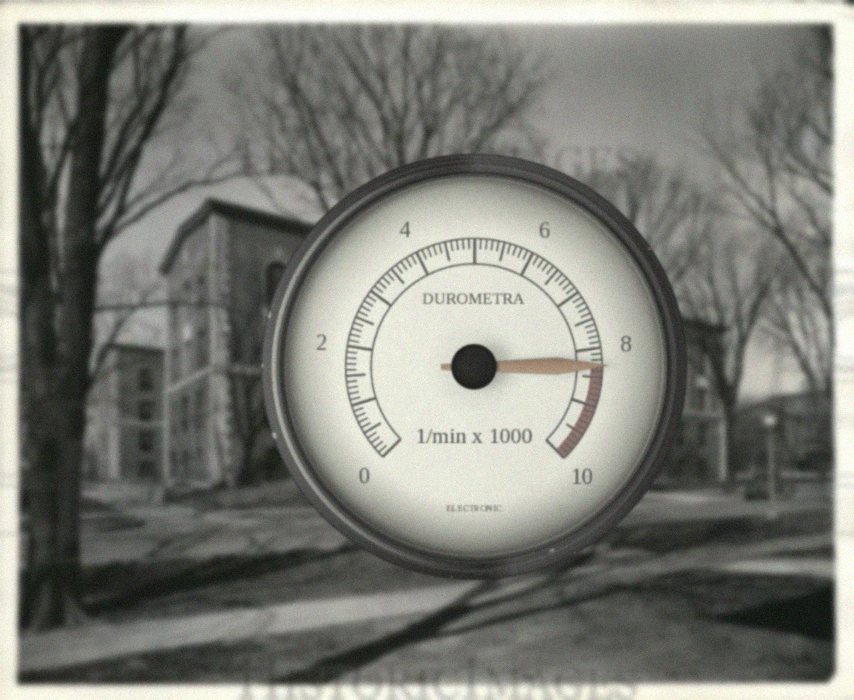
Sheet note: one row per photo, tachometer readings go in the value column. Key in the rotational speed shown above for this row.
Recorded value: 8300 rpm
